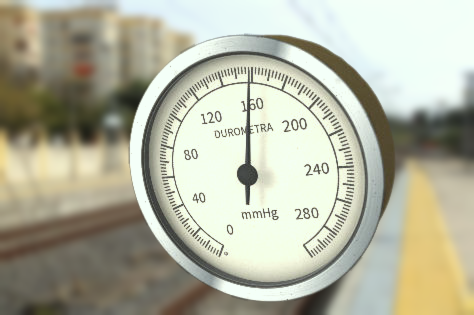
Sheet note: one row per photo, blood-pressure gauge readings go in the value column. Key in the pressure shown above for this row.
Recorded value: 160 mmHg
